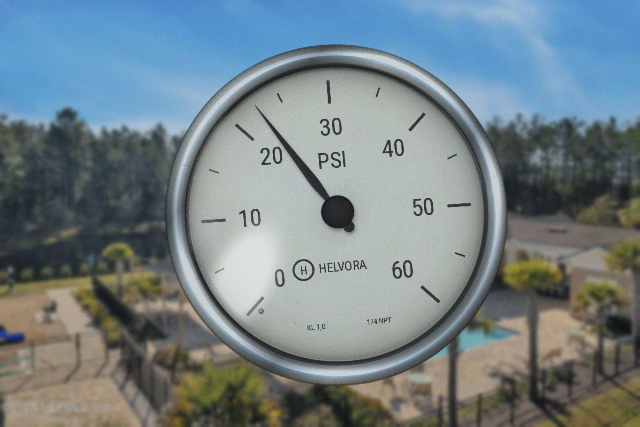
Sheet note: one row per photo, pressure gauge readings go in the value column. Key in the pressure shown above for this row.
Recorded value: 22.5 psi
